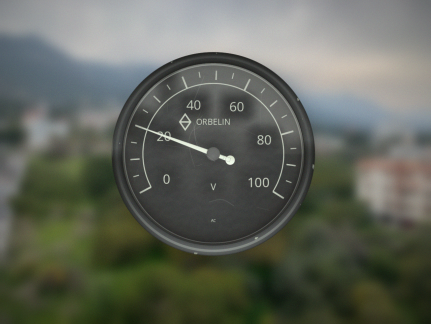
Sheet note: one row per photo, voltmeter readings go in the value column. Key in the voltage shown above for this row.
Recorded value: 20 V
